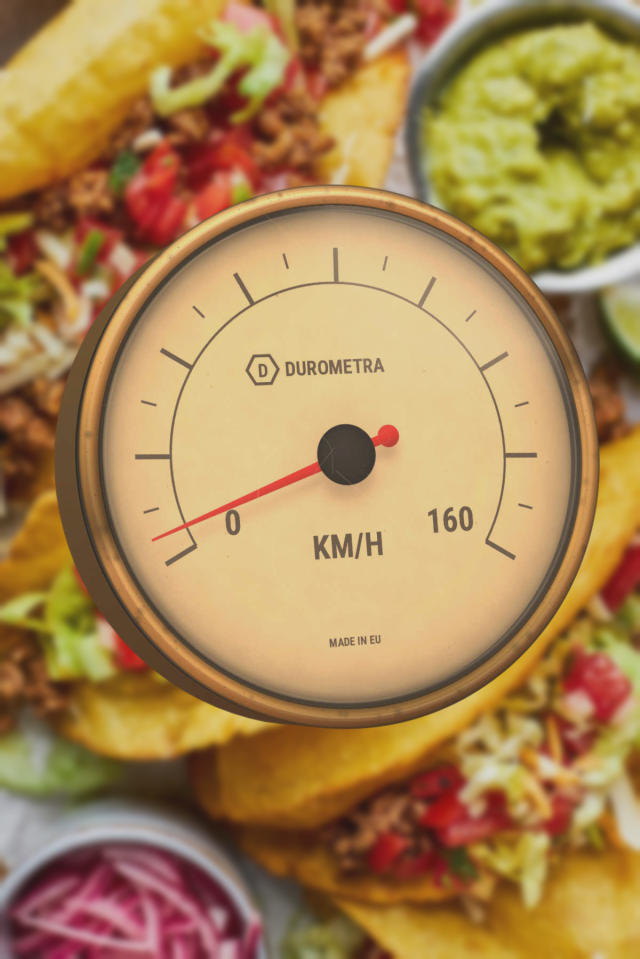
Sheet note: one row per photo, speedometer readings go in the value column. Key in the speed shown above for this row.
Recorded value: 5 km/h
